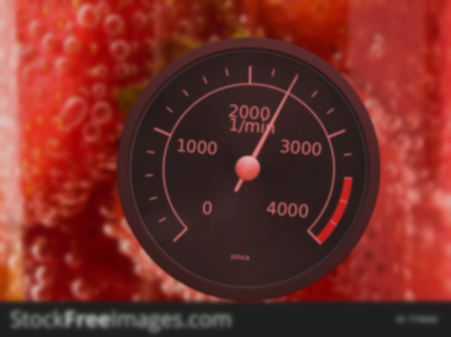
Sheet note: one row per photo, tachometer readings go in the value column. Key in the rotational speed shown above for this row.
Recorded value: 2400 rpm
